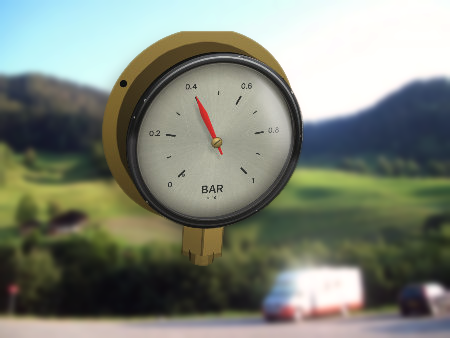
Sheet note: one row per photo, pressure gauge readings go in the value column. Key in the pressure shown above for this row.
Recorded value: 0.4 bar
